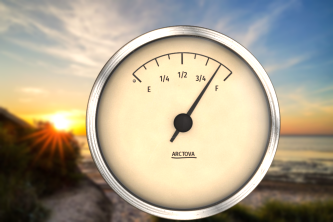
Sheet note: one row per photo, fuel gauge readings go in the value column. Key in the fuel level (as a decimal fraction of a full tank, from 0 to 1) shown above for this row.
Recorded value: 0.875
